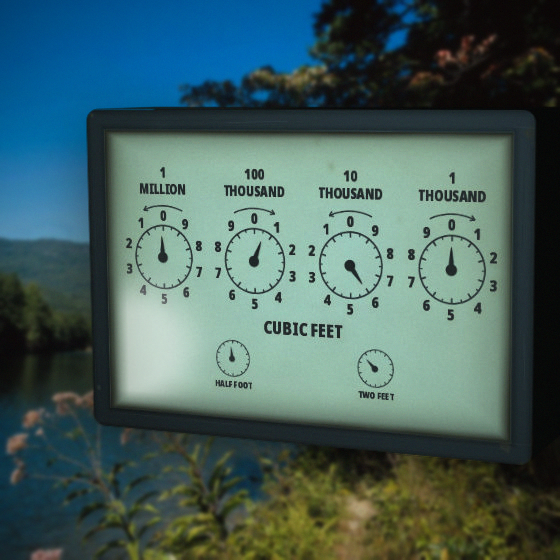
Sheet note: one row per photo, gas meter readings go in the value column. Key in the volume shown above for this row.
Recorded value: 6000 ft³
